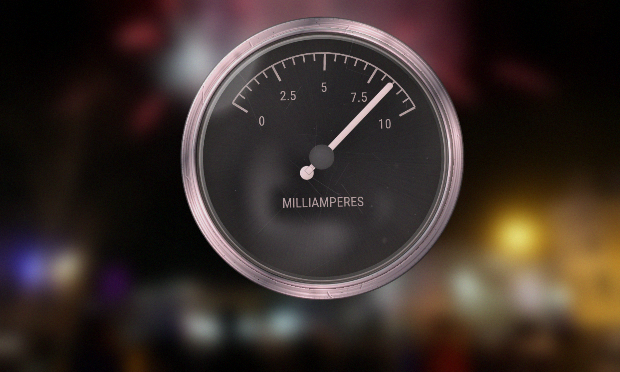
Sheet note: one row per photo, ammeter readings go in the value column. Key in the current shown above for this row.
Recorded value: 8.5 mA
